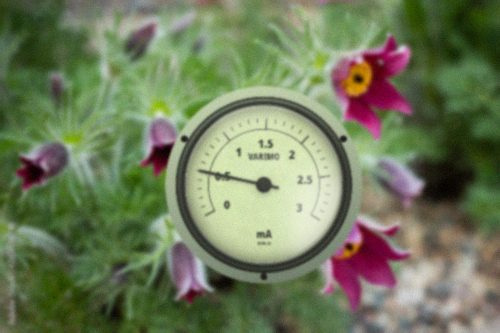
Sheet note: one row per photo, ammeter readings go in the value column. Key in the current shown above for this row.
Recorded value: 0.5 mA
